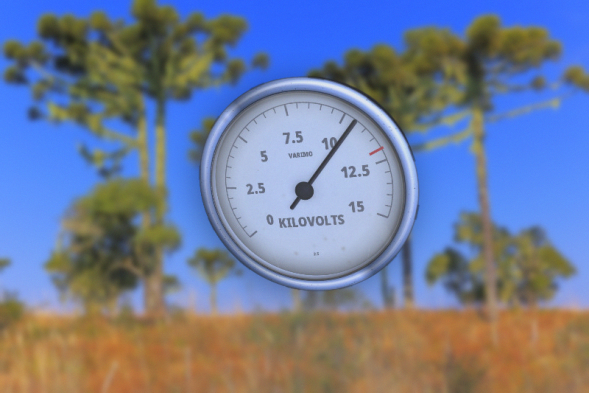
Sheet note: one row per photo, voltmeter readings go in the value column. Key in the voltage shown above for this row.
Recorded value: 10.5 kV
